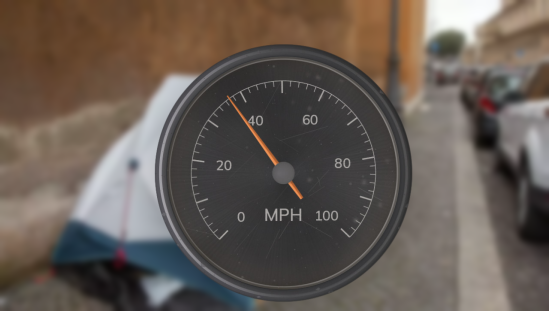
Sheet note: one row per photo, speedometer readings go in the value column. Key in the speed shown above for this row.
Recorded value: 37 mph
